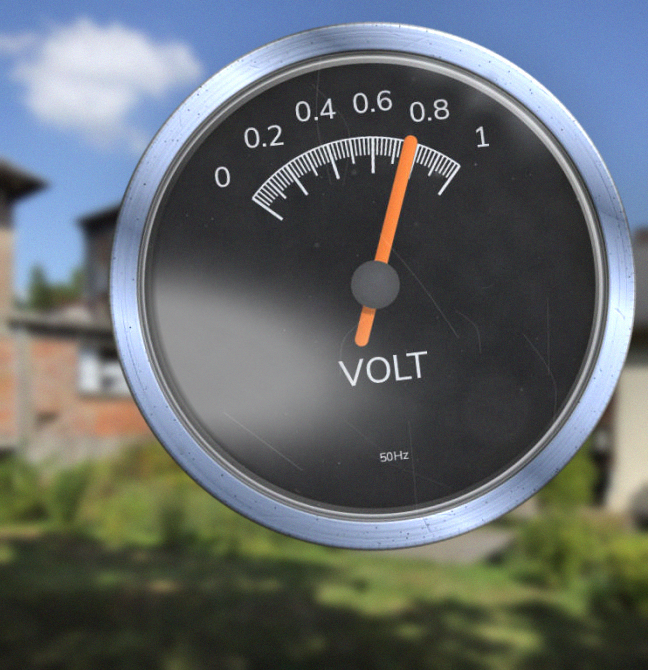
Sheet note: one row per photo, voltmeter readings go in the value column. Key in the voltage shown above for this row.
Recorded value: 0.76 V
